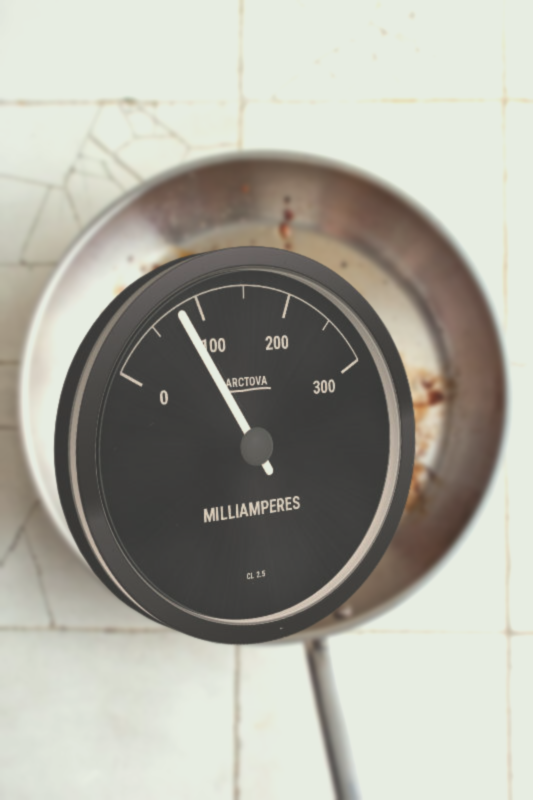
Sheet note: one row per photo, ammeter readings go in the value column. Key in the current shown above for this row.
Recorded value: 75 mA
